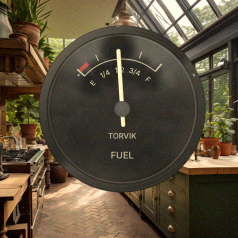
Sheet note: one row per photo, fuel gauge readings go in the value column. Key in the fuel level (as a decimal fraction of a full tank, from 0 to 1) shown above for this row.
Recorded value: 0.5
